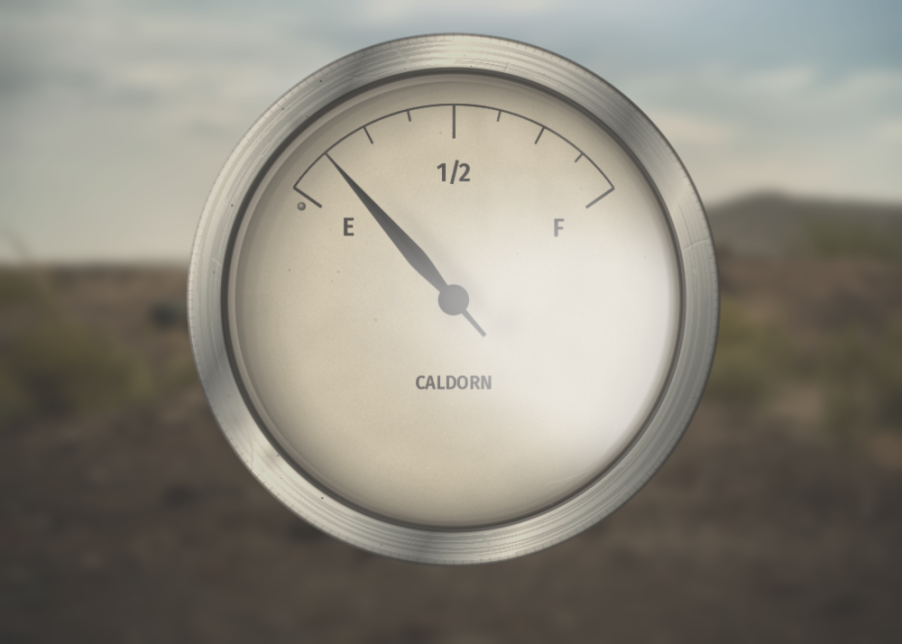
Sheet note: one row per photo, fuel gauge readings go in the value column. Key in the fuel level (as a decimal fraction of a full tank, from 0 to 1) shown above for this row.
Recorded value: 0.125
